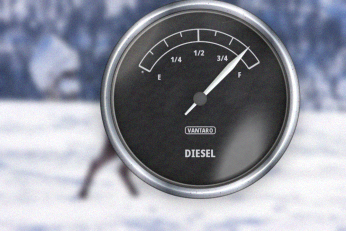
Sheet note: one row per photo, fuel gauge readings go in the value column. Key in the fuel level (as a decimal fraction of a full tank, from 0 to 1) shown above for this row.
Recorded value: 0.875
